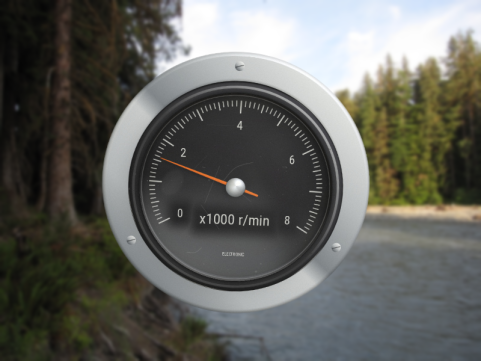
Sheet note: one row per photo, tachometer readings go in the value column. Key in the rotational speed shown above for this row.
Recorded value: 1600 rpm
